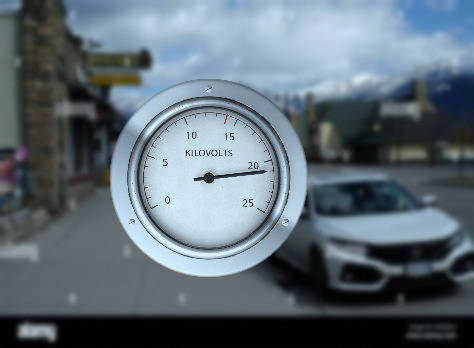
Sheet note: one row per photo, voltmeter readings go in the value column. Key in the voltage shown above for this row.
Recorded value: 21 kV
